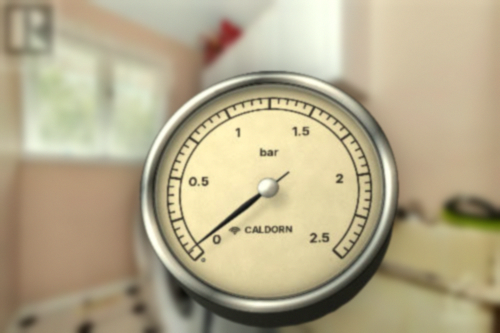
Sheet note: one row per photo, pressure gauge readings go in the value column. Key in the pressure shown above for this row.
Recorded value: 0.05 bar
